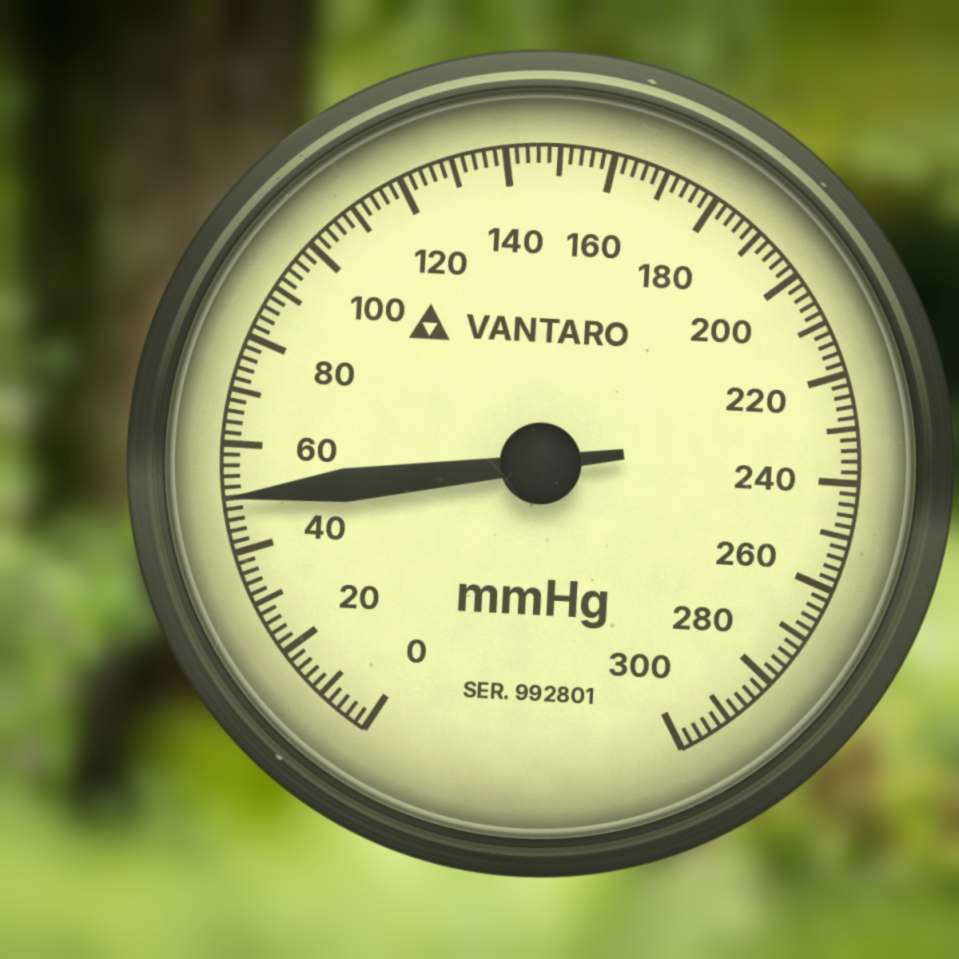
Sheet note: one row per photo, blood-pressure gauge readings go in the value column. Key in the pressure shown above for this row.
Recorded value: 50 mmHg
